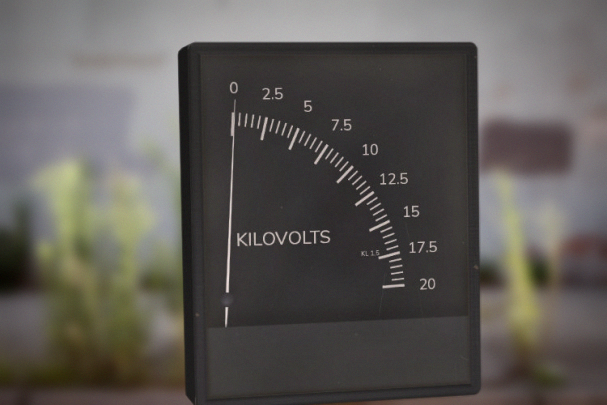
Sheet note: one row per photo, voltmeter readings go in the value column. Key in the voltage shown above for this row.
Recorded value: 0 kV
